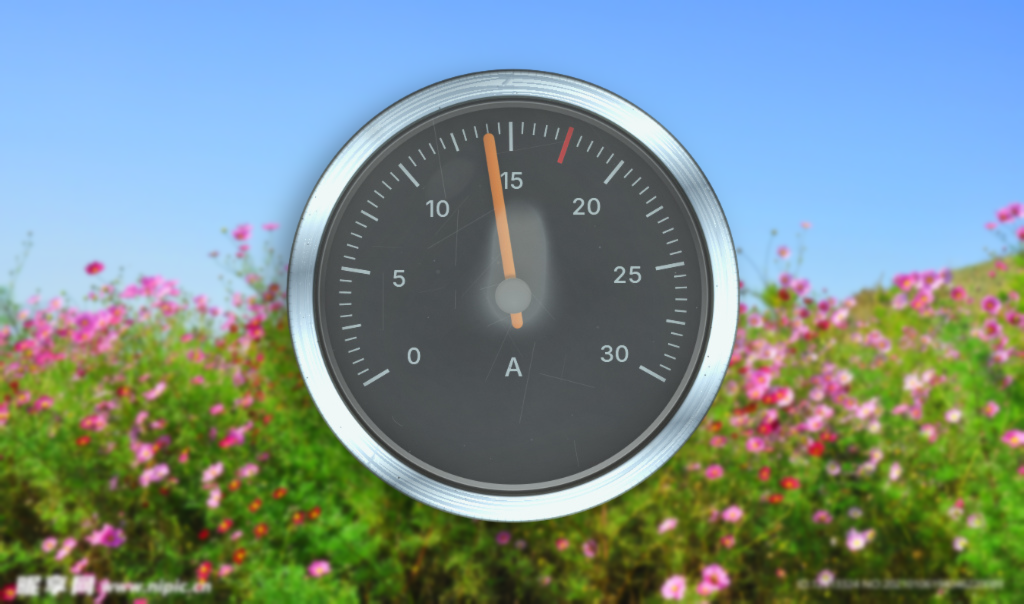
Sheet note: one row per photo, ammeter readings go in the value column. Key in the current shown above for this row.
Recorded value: 14 A
